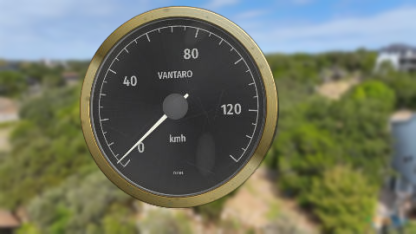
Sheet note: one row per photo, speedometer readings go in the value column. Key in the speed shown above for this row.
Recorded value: 2.5 km/h
